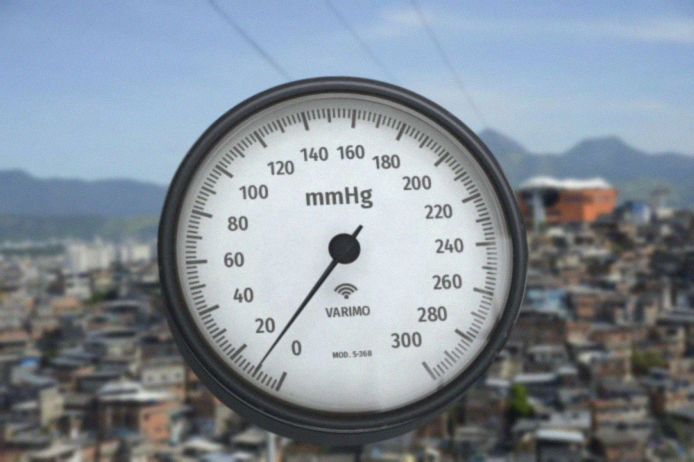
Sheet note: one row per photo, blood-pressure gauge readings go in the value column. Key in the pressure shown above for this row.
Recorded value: 10 mmHg
